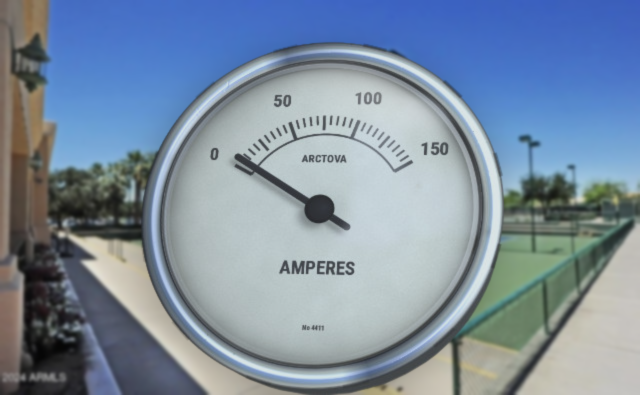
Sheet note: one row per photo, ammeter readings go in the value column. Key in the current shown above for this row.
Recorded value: 5 A
